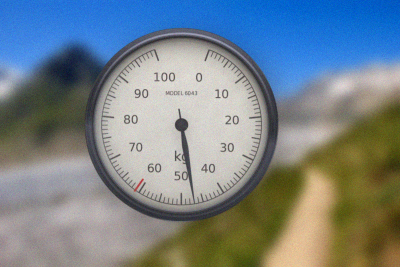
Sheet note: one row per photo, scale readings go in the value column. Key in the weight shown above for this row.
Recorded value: 47 kg
